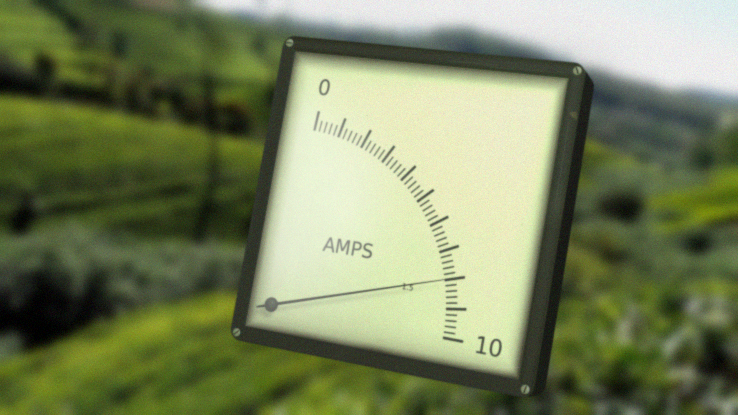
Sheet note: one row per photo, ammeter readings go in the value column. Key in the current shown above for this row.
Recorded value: 8 A
